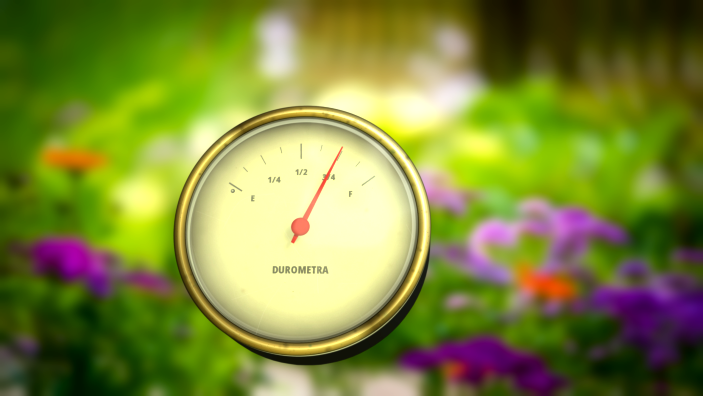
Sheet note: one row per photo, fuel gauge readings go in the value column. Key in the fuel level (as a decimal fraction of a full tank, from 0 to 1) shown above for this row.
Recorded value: 0.75
